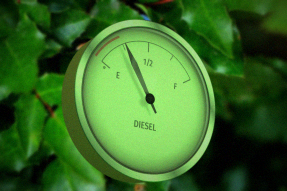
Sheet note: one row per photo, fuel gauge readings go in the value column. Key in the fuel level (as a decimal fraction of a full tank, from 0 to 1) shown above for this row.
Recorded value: 0.25
